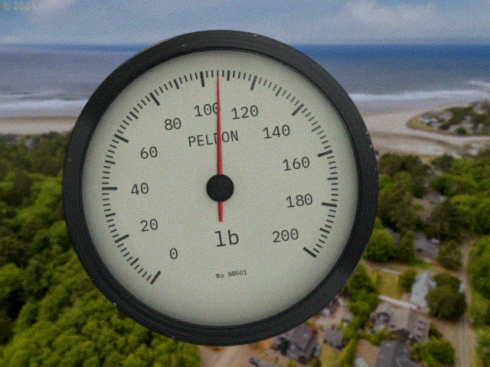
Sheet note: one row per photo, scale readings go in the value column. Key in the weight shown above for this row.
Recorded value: 106 lb
